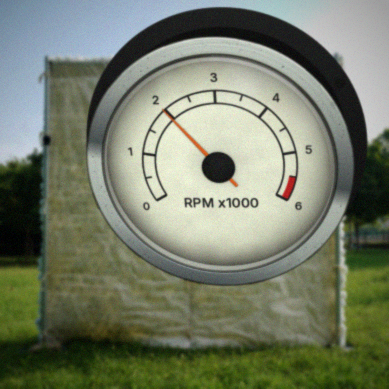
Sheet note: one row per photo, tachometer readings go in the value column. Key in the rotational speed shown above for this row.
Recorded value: 2000 rpm
